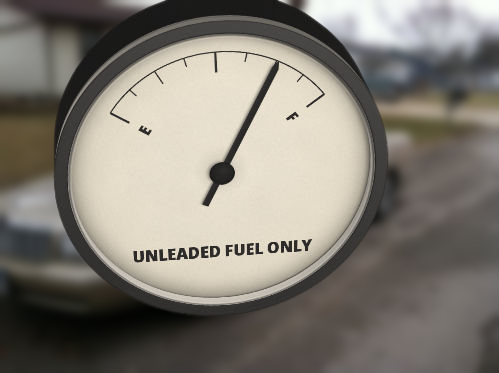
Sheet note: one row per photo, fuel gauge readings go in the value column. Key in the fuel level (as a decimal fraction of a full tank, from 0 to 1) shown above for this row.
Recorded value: 0.75
